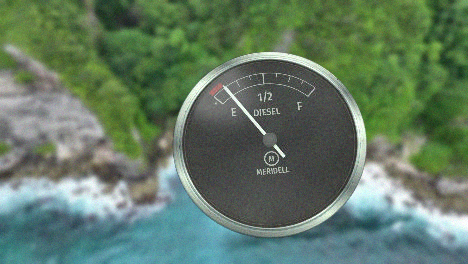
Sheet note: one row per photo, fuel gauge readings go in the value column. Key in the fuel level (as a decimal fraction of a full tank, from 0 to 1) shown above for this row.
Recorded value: 0.125
